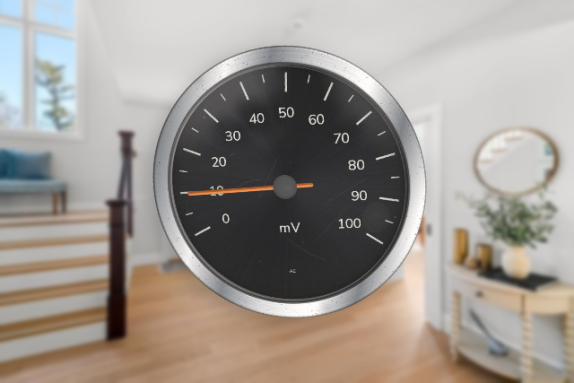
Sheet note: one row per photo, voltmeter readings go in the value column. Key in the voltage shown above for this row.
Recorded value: 10 mV
